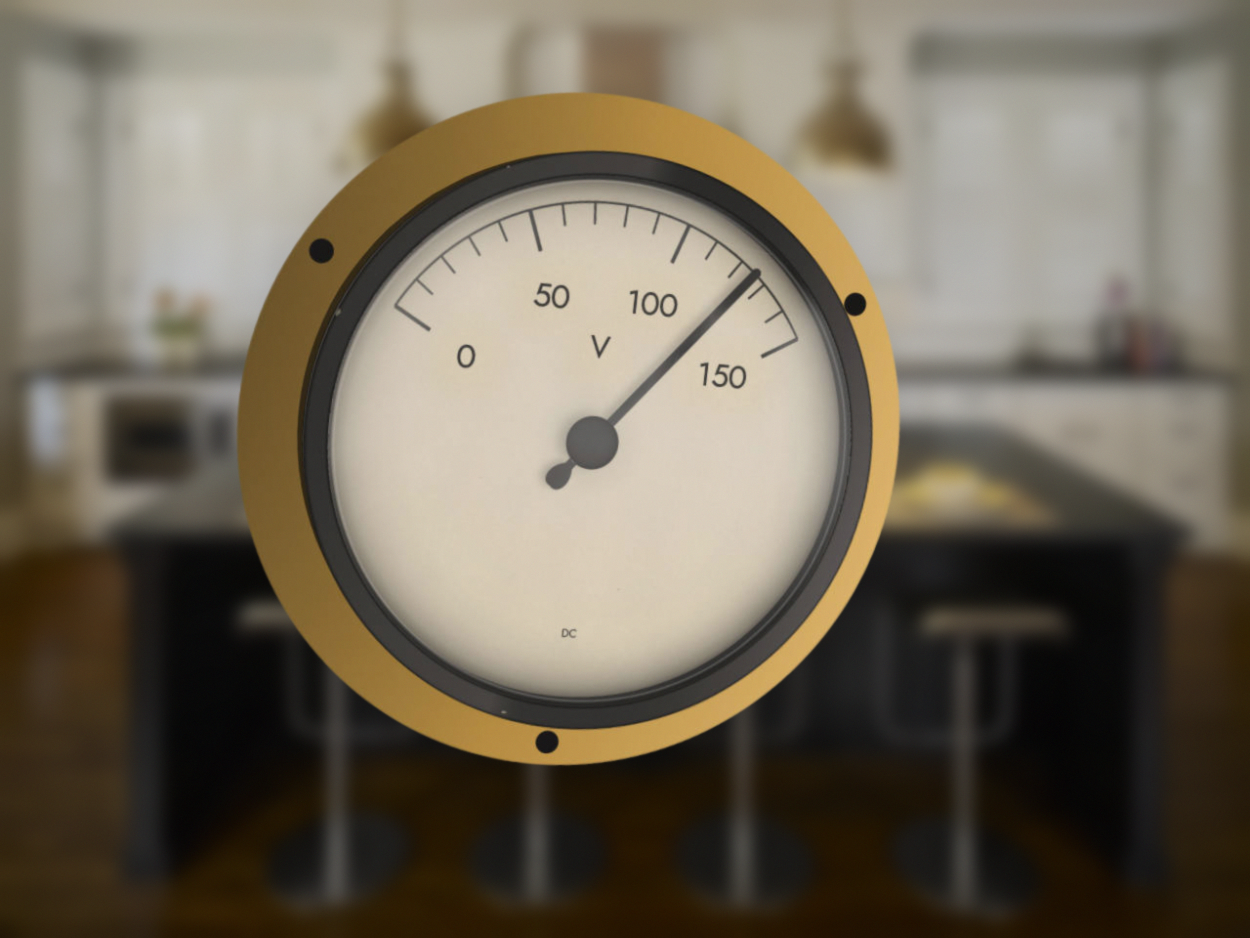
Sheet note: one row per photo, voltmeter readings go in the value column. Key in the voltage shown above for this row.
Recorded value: 125 V
